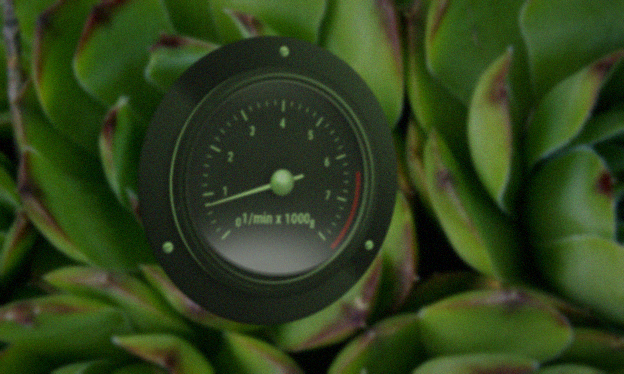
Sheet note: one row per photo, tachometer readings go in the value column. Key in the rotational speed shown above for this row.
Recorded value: 800 rpm
